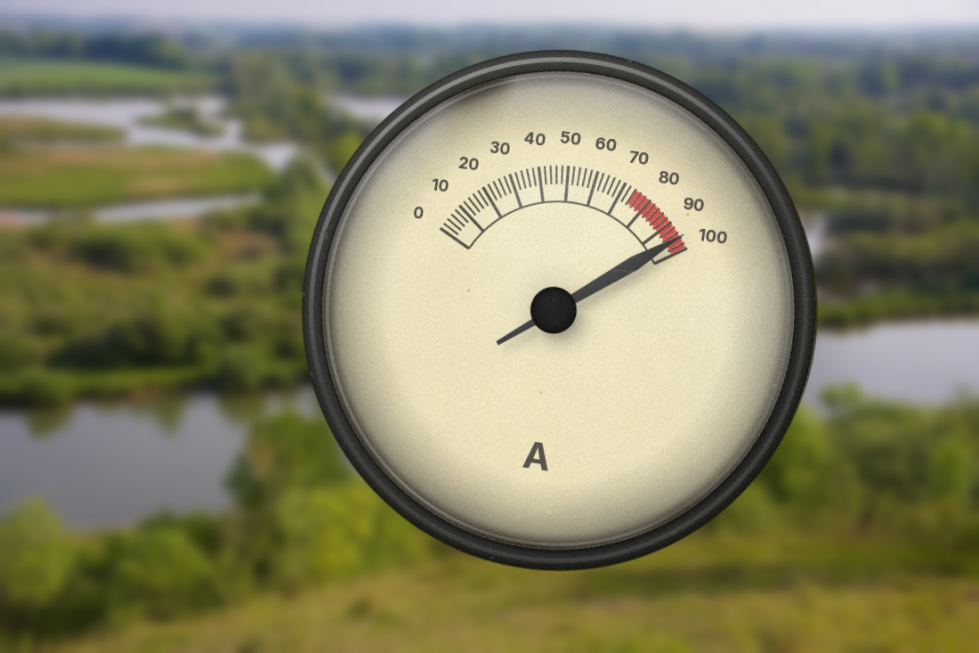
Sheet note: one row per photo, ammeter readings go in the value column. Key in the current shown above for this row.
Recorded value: 96 A
